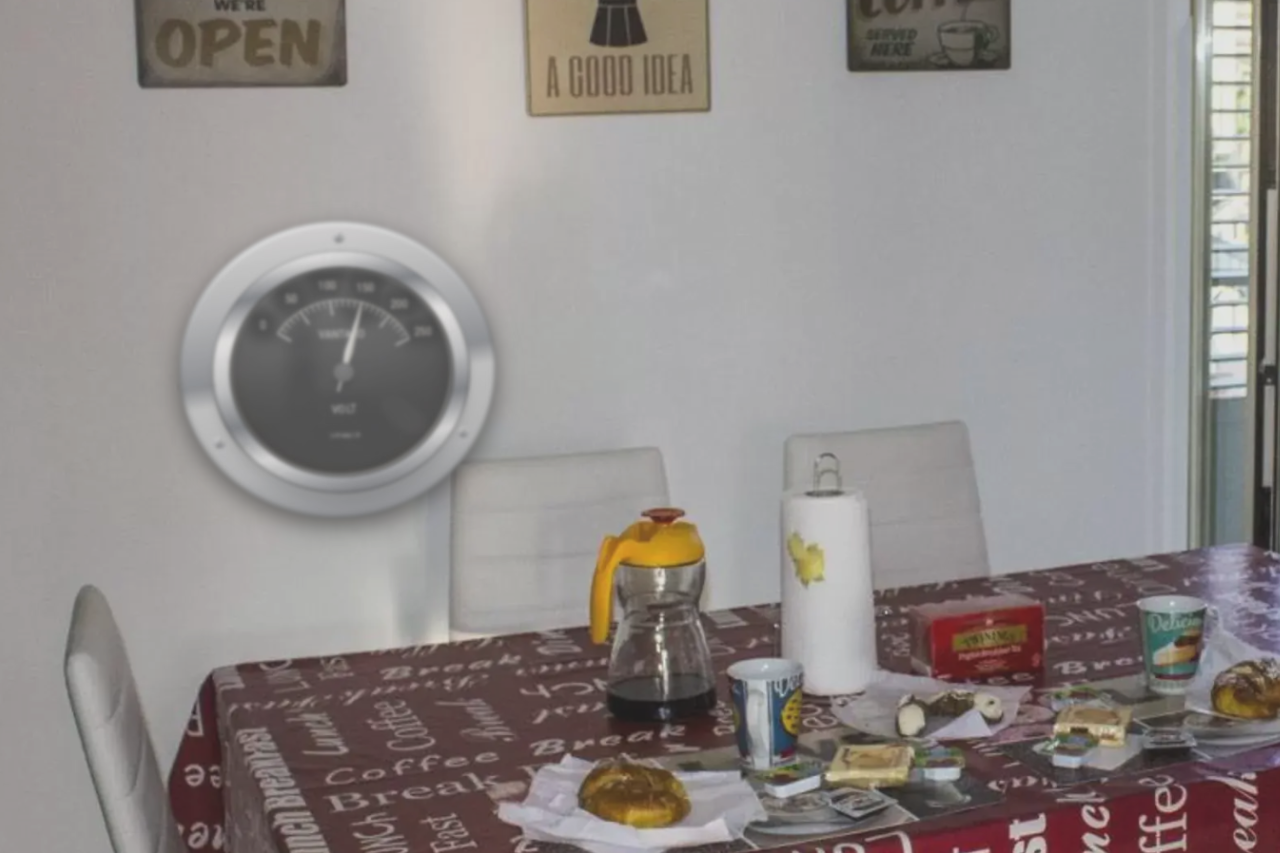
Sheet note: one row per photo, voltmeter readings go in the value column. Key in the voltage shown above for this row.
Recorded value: 150 V
